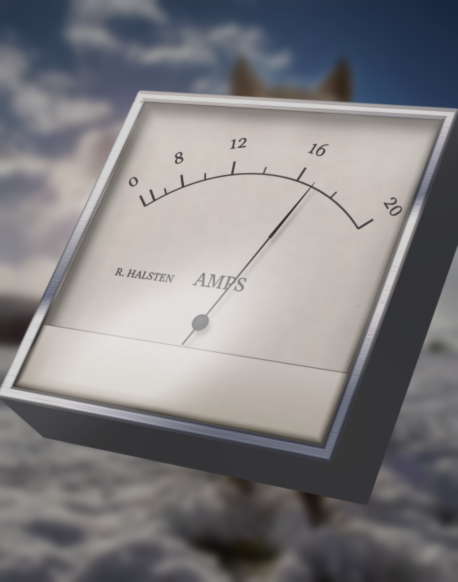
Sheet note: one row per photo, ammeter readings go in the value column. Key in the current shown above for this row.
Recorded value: 17 A
